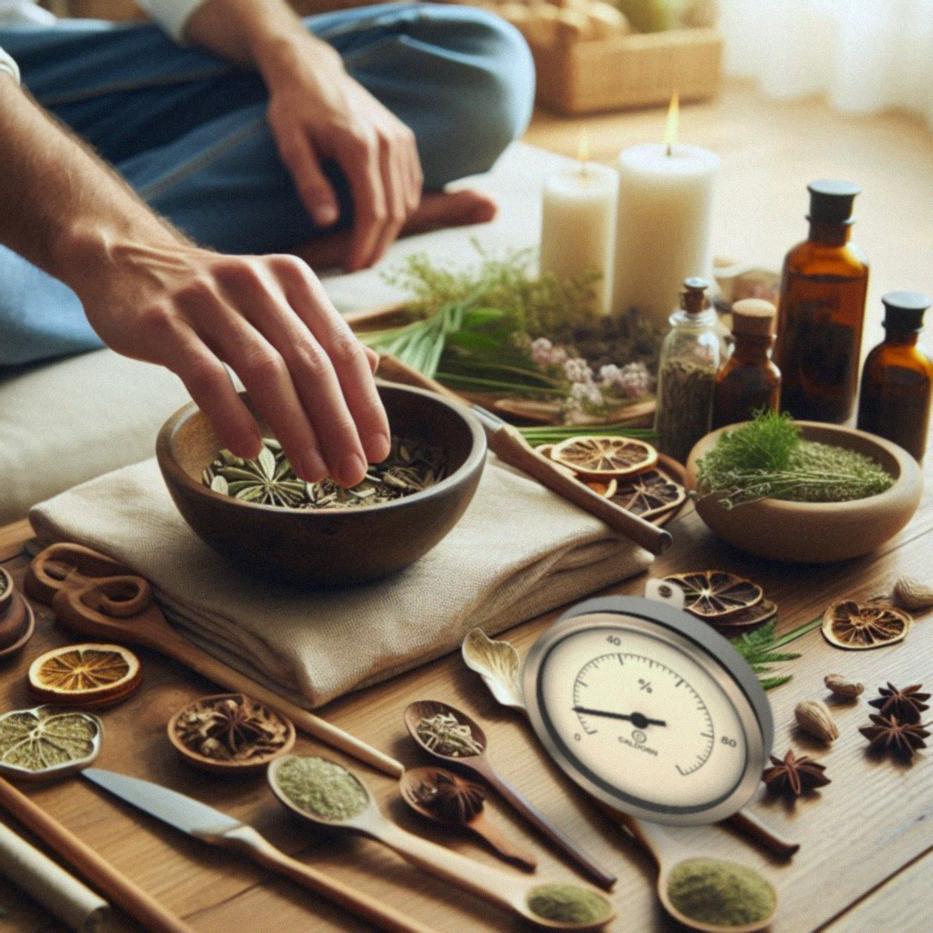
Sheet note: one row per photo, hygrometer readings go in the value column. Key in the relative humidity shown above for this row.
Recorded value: 10 %
